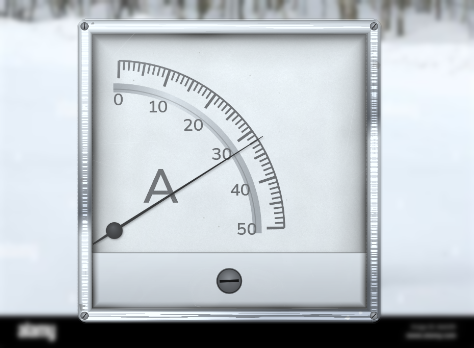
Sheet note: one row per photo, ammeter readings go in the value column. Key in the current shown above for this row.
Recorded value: 32 A
